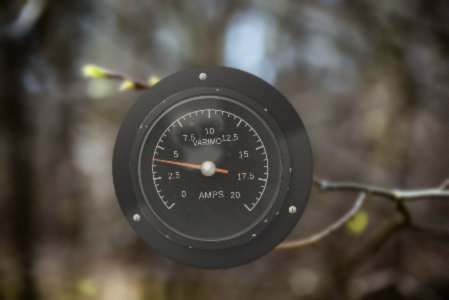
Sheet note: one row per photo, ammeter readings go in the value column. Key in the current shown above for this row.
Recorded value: 4 A
